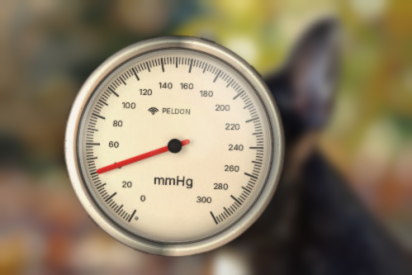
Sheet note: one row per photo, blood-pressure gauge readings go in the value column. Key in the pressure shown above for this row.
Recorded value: 40 mmHg
